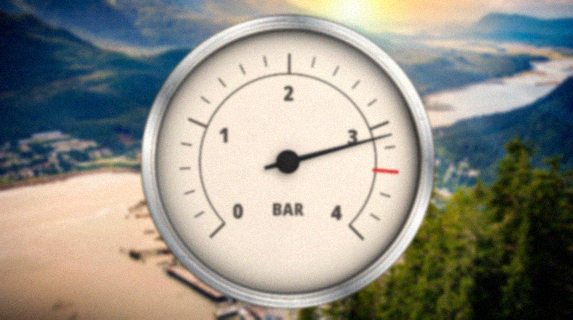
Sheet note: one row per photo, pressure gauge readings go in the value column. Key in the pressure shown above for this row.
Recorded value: 3.1 bar
